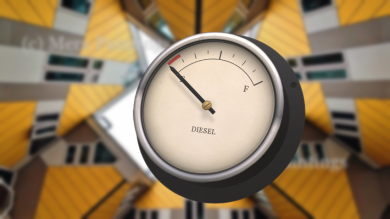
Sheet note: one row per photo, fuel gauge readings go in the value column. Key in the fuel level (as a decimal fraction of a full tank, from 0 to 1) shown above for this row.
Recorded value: 0
